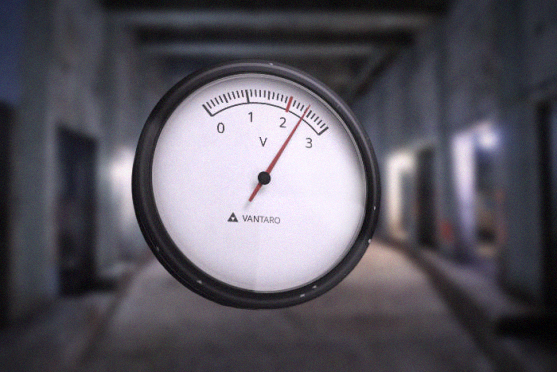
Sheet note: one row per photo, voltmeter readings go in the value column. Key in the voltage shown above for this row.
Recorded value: 2.4 V
